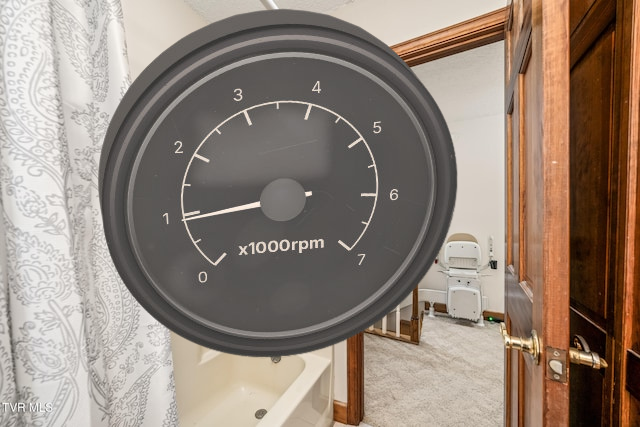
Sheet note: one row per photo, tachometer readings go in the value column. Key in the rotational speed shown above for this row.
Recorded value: 1000 rpm
